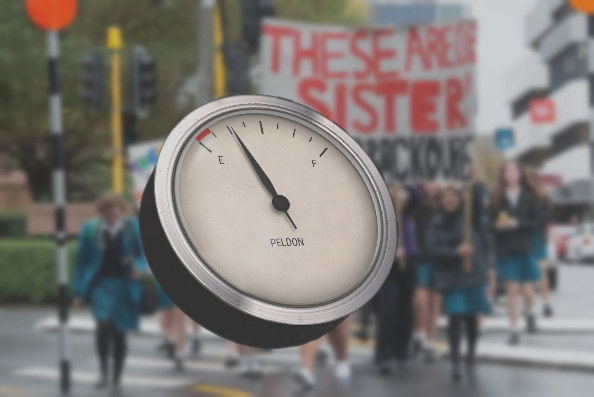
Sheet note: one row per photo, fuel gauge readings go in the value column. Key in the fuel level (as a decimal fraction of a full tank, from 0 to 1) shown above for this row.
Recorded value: 0.25
